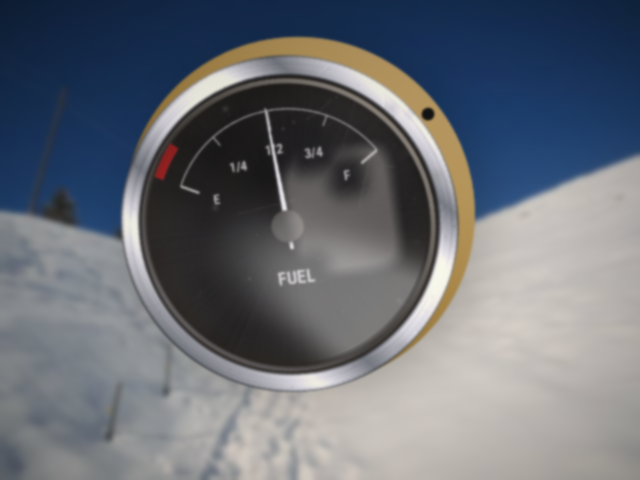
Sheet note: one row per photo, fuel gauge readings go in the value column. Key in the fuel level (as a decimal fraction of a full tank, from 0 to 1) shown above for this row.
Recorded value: 0.5
